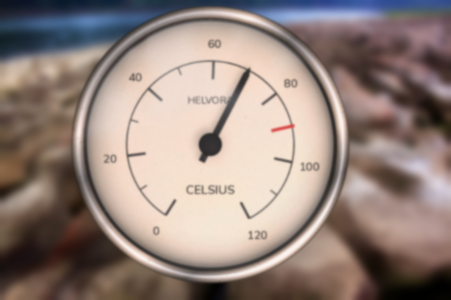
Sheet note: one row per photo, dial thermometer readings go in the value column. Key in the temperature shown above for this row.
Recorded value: 70 °C
